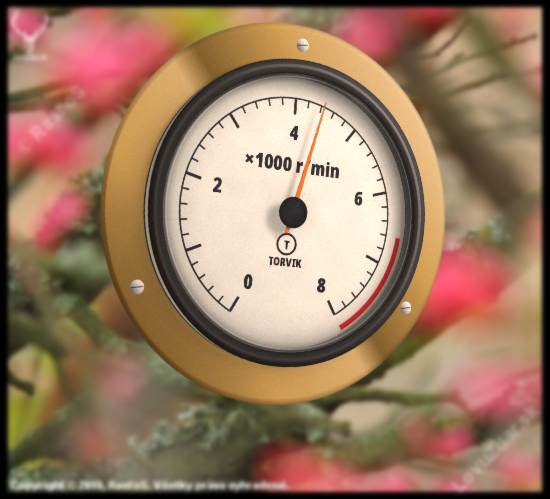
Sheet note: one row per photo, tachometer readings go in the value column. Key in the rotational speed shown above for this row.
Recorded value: 4400 rpm
